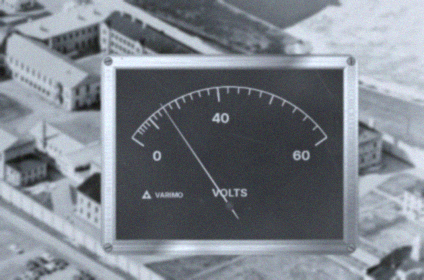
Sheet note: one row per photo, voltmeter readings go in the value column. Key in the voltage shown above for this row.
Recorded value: 26 V
